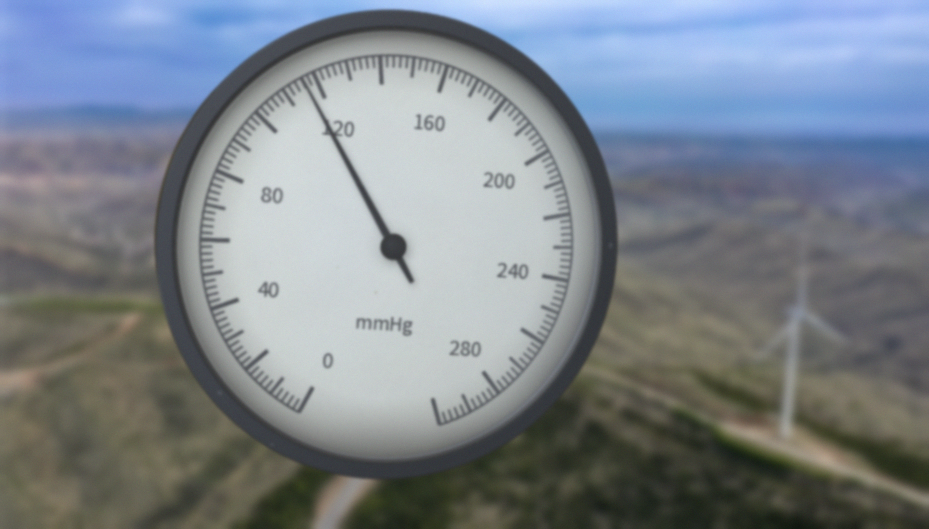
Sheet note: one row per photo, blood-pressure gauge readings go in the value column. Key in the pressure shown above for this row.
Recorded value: 116 mmHg
